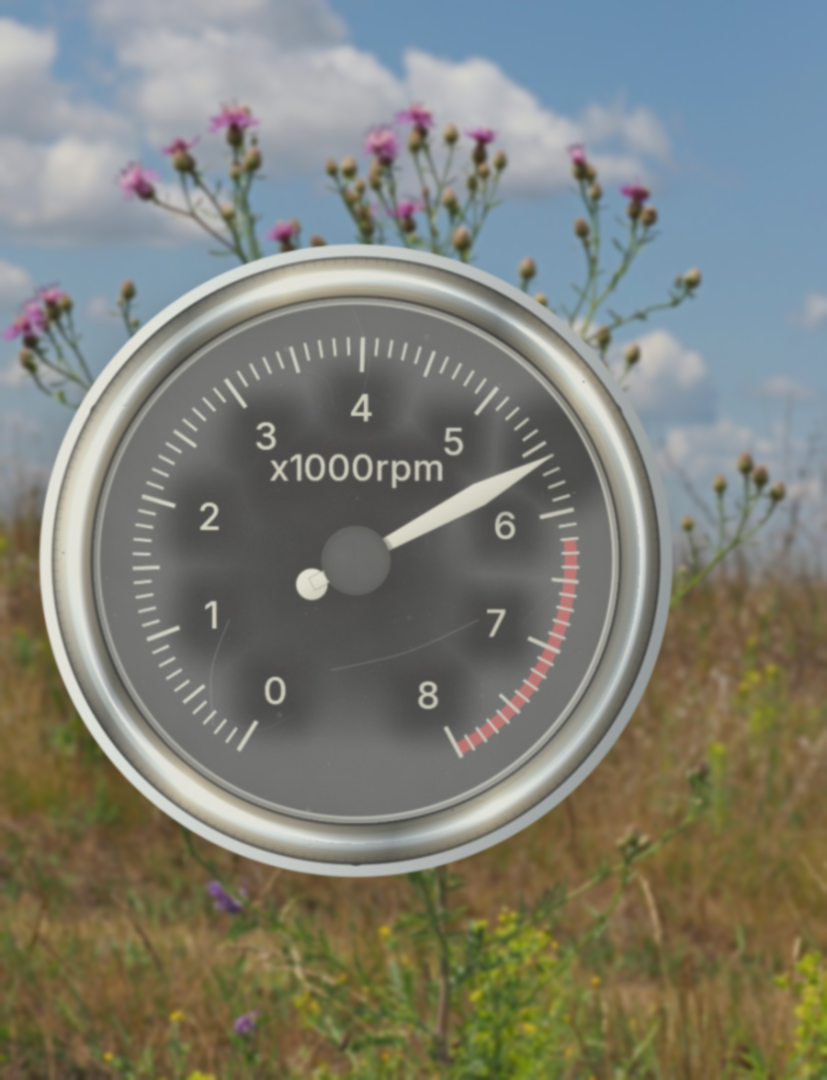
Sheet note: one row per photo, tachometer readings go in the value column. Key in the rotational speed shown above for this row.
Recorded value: 5600 rpm
